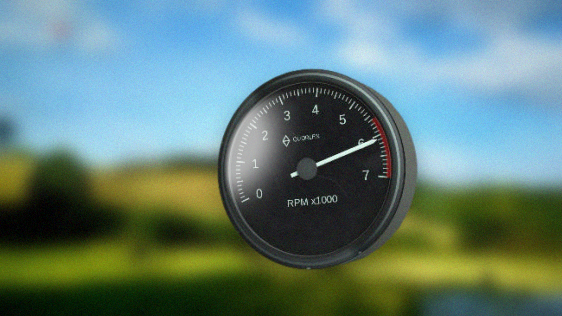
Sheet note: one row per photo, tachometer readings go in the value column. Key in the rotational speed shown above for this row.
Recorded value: 6100 rpm
